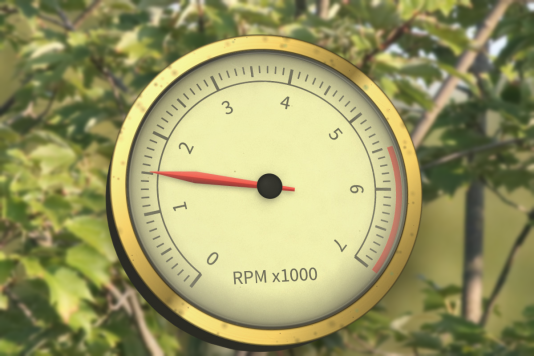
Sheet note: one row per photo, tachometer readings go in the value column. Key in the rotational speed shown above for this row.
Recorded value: 1500 rpm
